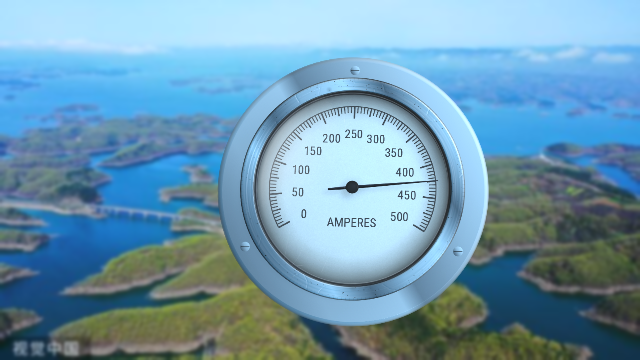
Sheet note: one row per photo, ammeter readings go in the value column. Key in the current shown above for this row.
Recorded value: 425 A
